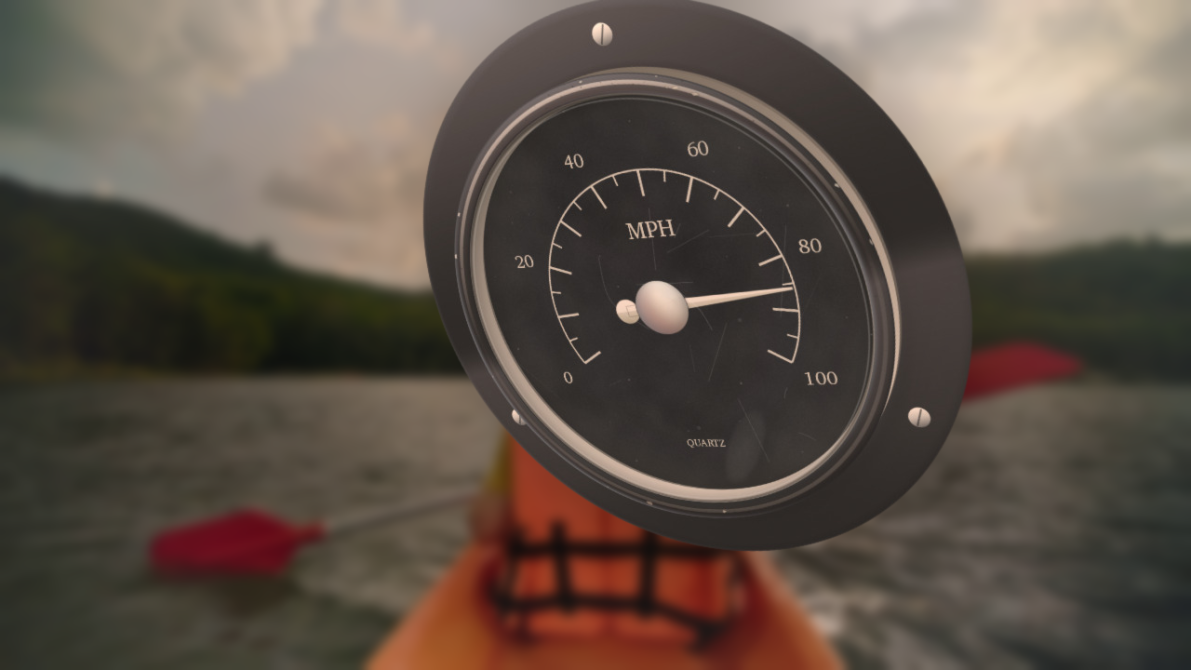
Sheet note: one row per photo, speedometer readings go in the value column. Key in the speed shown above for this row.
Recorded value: 85 mph
